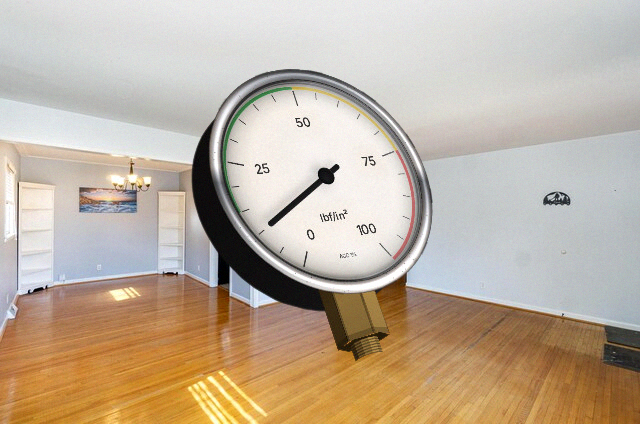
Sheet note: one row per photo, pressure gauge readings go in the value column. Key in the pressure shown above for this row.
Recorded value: 10 psi
